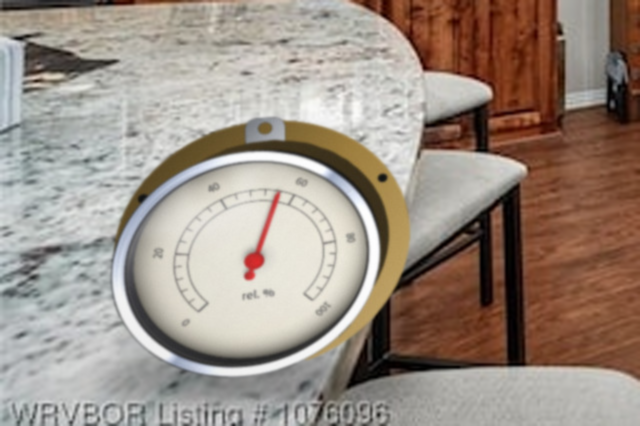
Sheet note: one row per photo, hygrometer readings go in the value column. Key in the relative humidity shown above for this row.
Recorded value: 56 %
